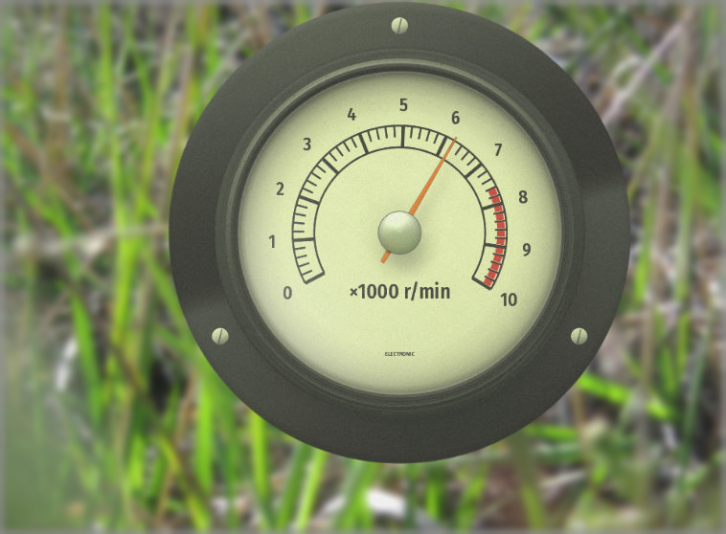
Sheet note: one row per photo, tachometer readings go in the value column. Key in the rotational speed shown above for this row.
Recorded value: 6200 rpm
